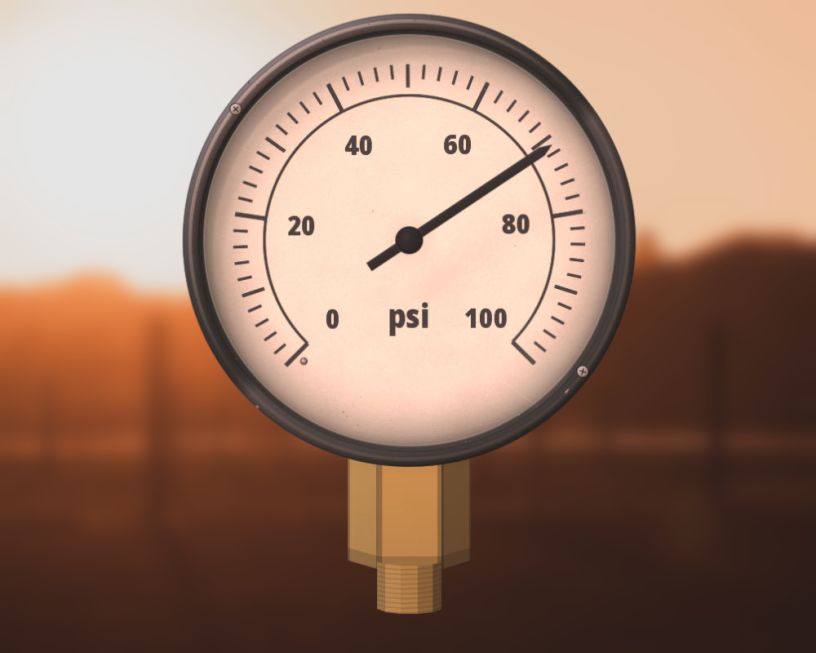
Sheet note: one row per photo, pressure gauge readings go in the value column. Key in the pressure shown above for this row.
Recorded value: 71 psi
